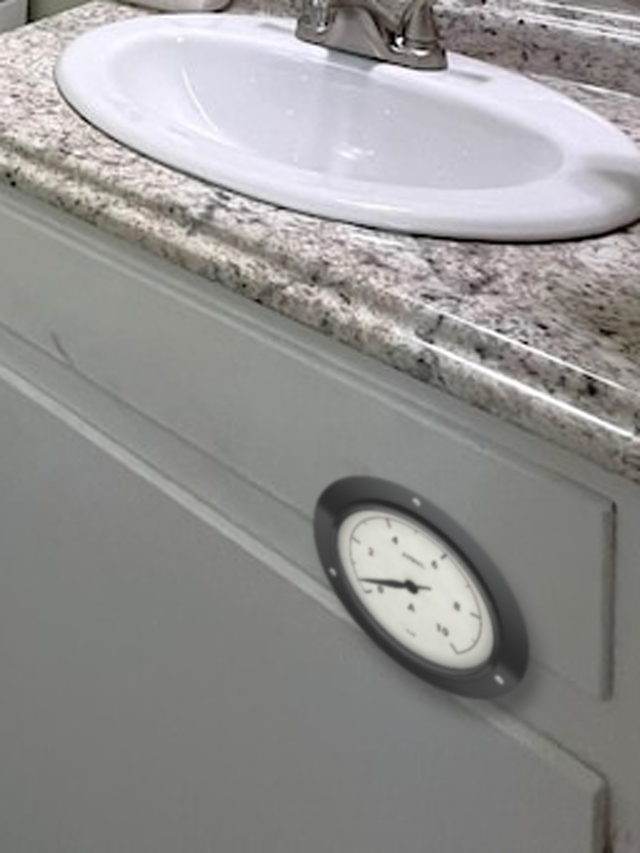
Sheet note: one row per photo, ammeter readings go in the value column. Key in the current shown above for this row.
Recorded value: 0.5 A
